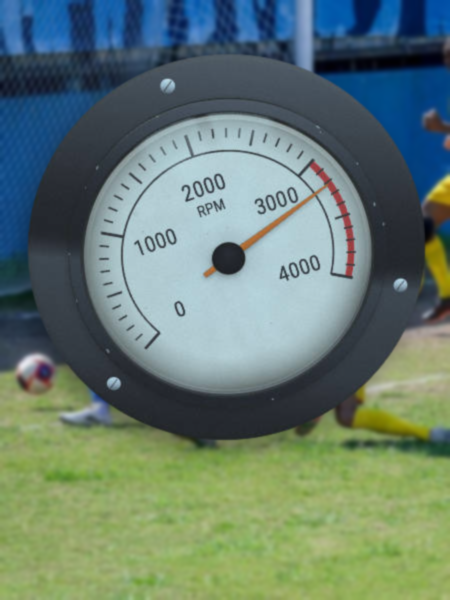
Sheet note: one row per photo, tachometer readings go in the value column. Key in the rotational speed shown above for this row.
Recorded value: 3200 rpm
